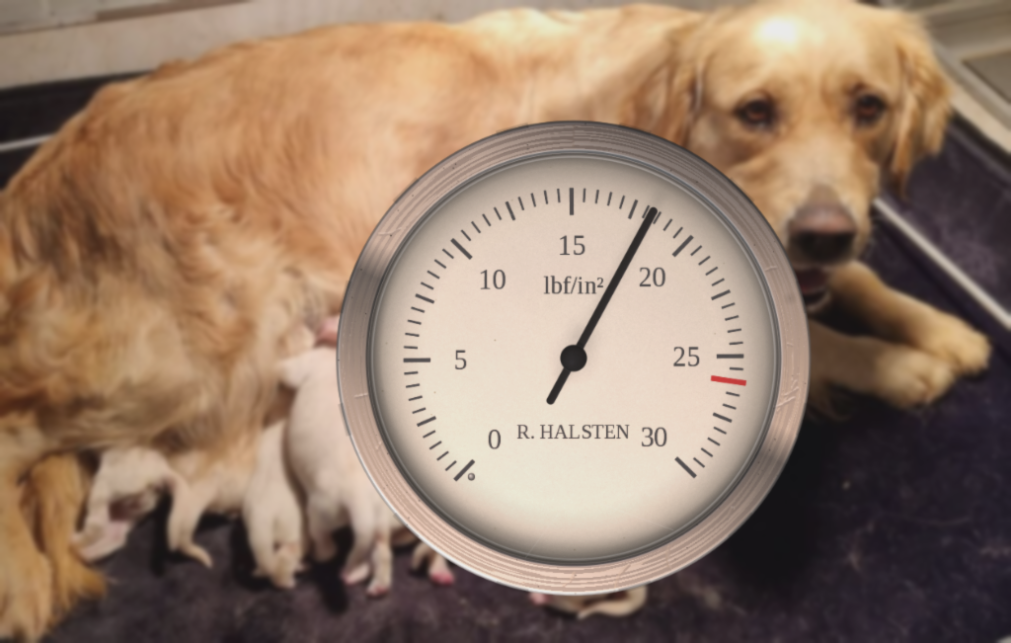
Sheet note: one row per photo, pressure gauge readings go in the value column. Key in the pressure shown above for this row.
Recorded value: 18.25 psi
